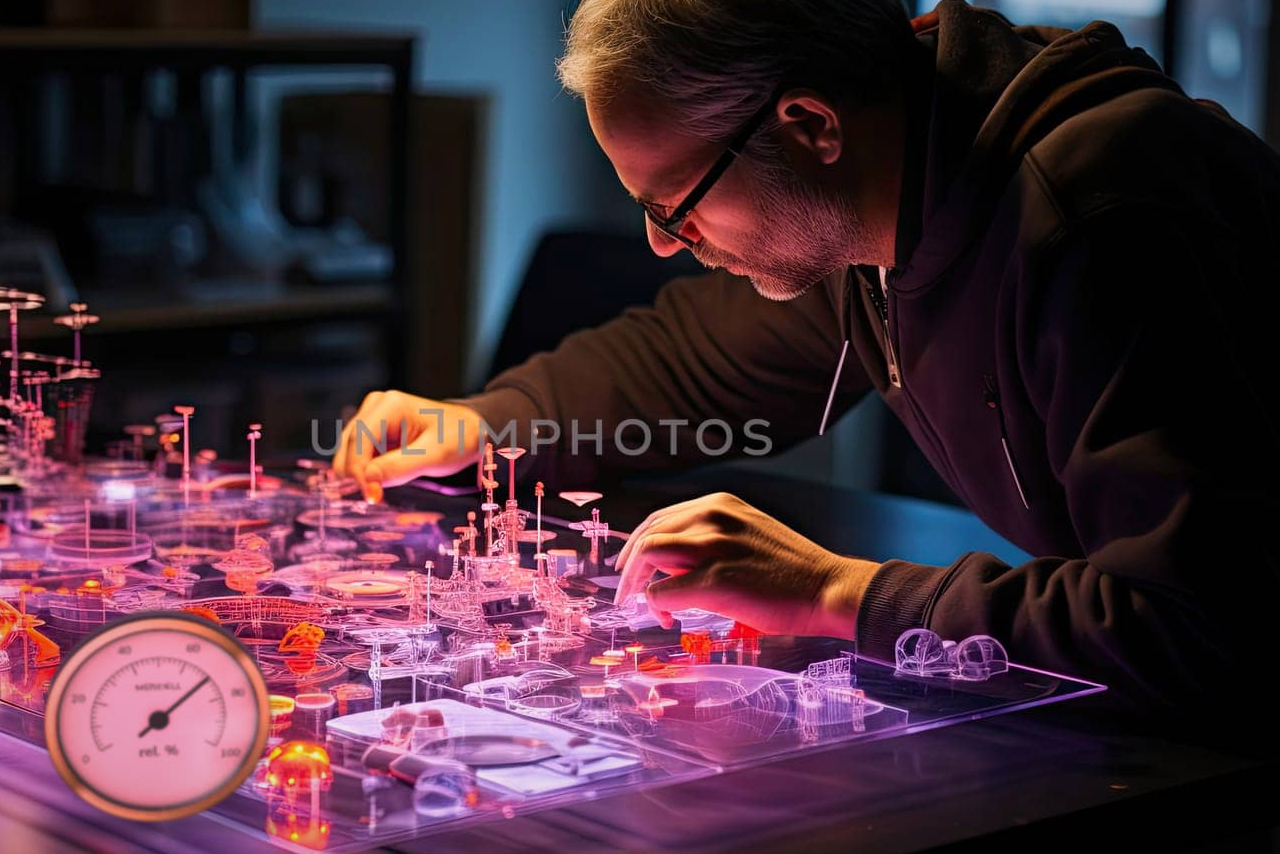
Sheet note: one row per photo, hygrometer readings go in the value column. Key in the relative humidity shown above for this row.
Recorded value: 70 %
